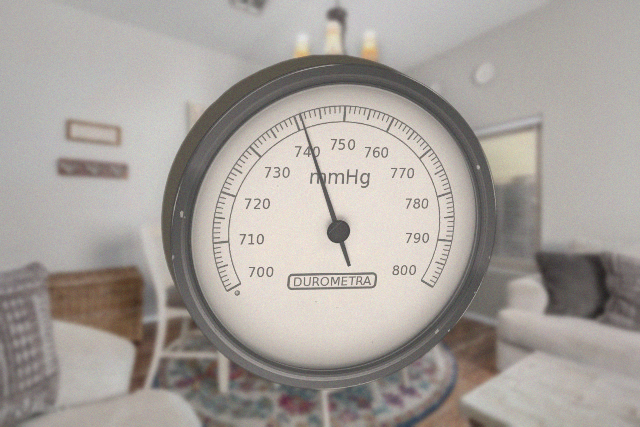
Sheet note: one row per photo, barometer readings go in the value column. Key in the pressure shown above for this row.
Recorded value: 741 mmHg
